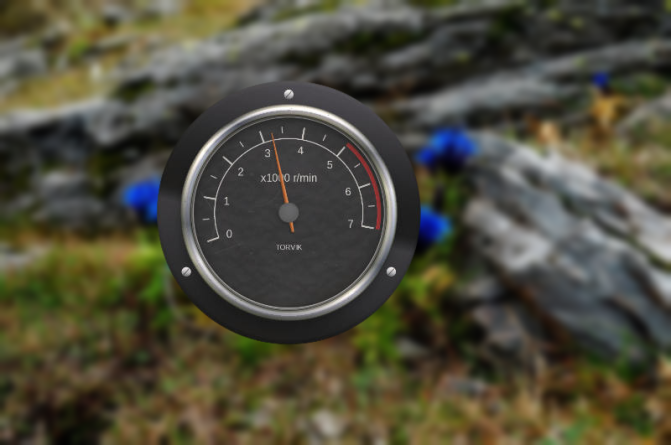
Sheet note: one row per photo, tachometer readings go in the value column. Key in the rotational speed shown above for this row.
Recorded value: 3250 rpm
